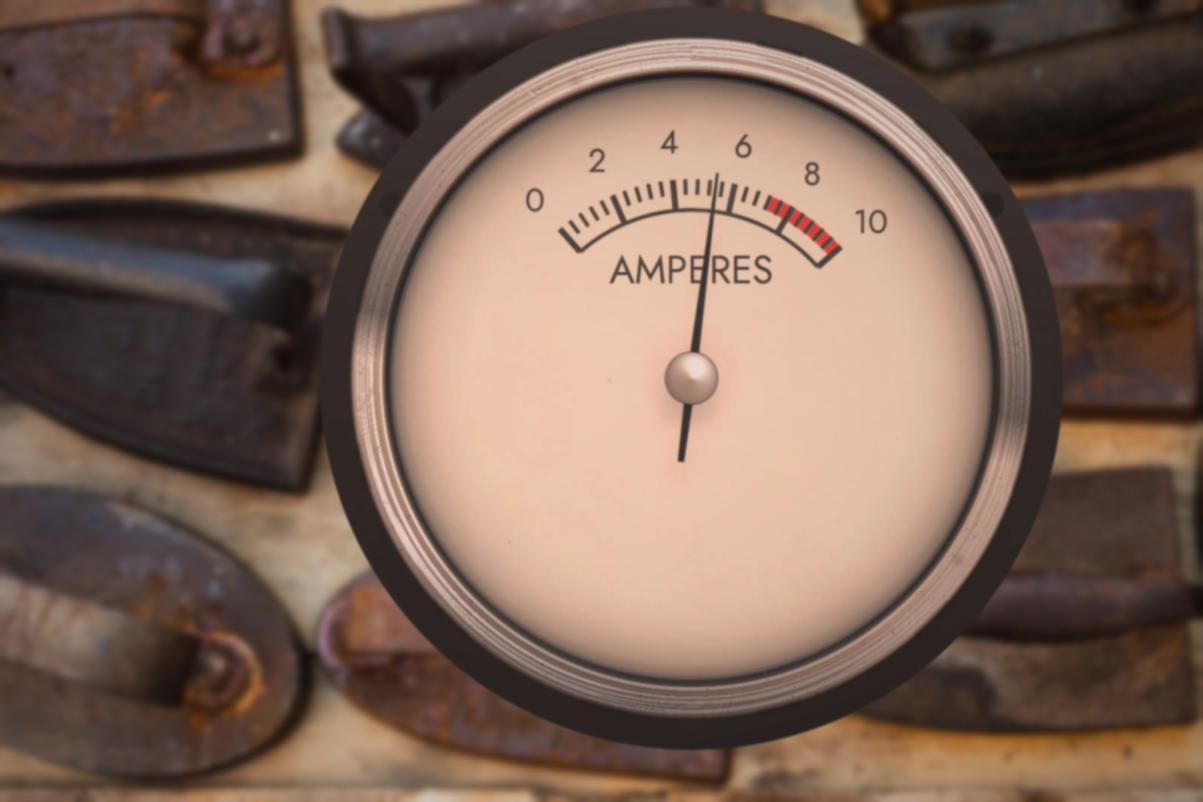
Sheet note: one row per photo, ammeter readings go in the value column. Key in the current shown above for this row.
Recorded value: 5.4 A
